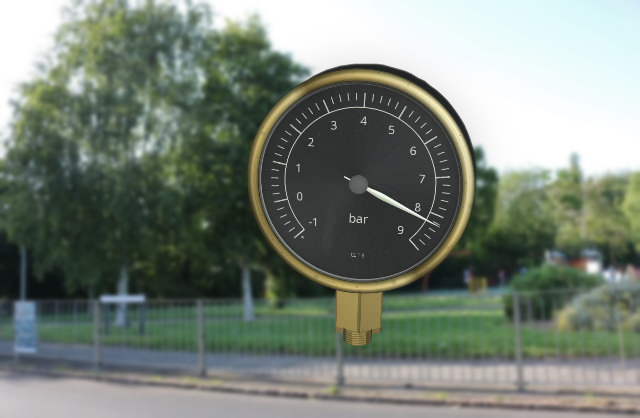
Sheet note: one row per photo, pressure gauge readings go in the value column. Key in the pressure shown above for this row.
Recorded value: 8.2 bar
